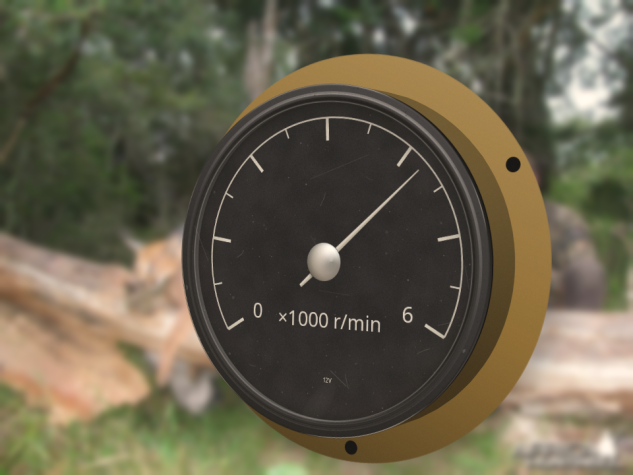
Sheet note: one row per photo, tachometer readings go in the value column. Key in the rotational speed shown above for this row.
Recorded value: 4250 rpm
